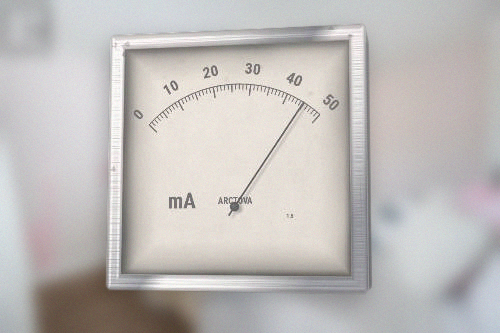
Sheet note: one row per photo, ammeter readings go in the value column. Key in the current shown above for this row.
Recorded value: 45 mA
